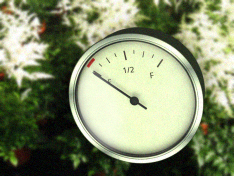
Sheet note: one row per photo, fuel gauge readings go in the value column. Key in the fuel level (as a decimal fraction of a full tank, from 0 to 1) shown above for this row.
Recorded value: 0
